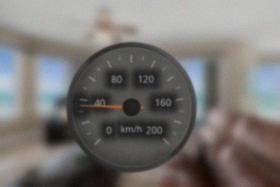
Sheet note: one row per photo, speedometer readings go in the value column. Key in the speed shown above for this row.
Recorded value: 35 km/h
